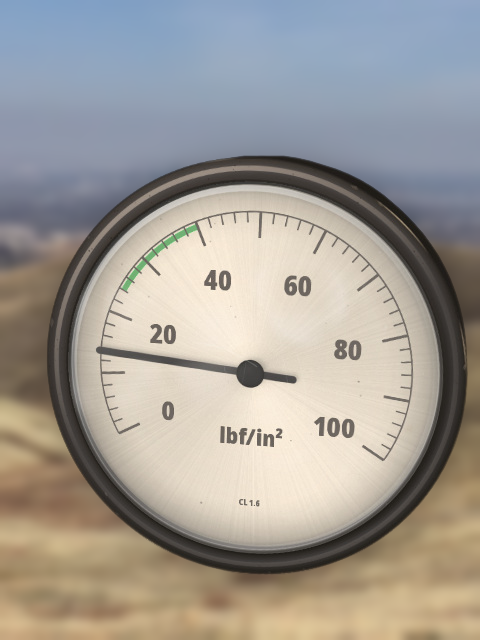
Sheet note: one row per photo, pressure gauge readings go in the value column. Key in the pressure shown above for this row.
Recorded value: 14 psi
